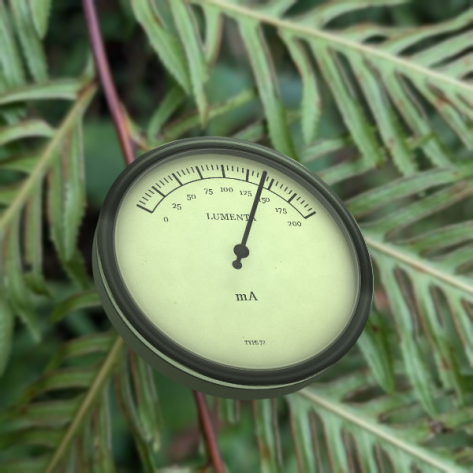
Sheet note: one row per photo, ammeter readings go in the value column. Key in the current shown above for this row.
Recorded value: 140 mA
